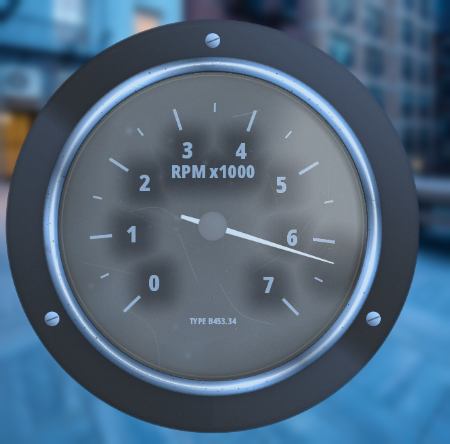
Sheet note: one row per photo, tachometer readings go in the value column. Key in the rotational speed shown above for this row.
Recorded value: 6250 rpm
